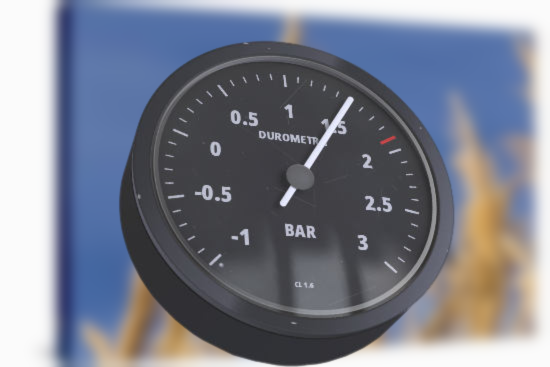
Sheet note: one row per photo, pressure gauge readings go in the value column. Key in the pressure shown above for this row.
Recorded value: 1.5 bar
